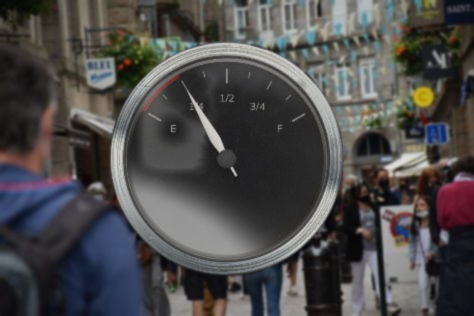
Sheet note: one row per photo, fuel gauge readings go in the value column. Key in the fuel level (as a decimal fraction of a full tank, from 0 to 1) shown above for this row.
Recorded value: 0.25
